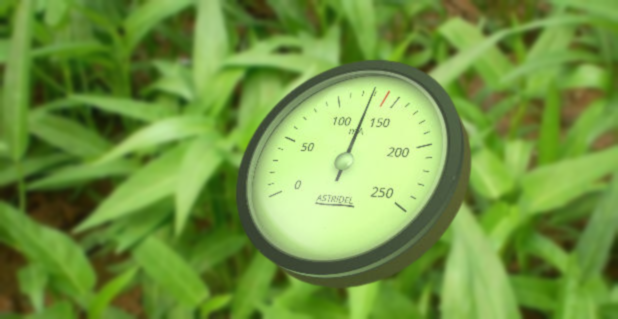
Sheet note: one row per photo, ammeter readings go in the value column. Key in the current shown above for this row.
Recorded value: 130 mA
